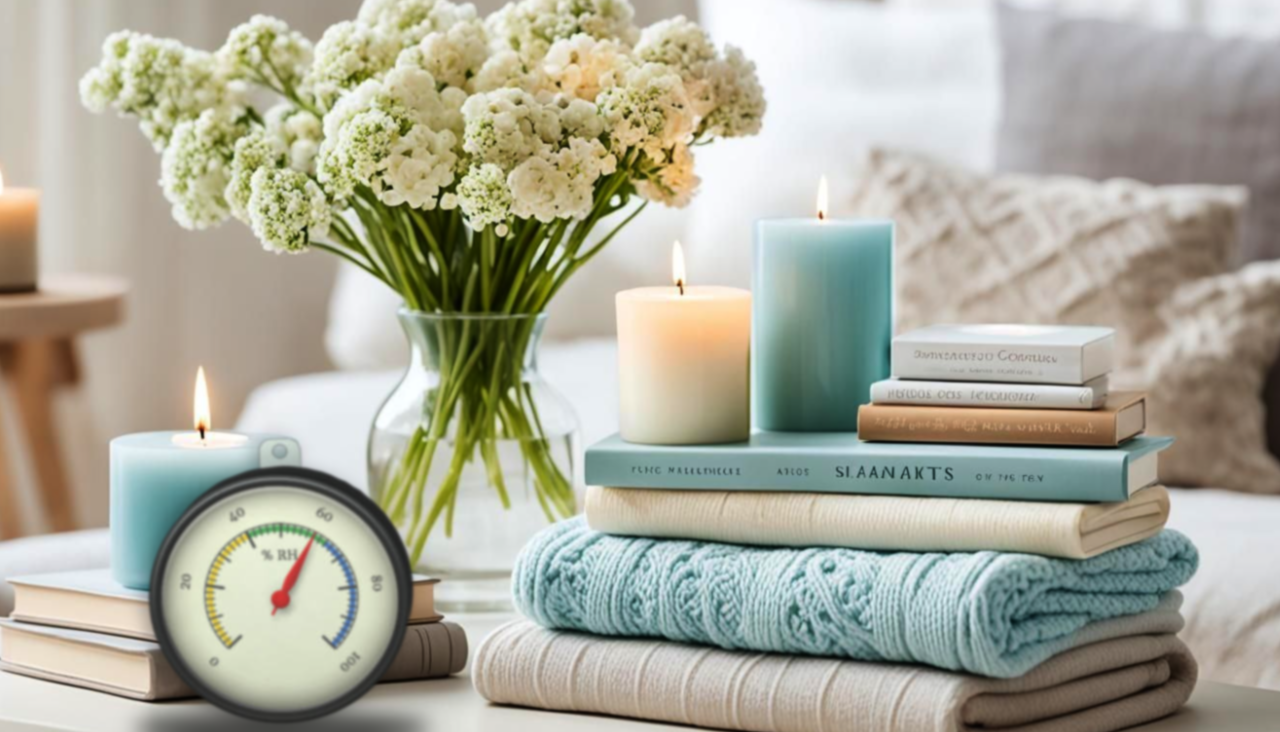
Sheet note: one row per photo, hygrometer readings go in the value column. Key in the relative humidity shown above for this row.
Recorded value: 60 %
